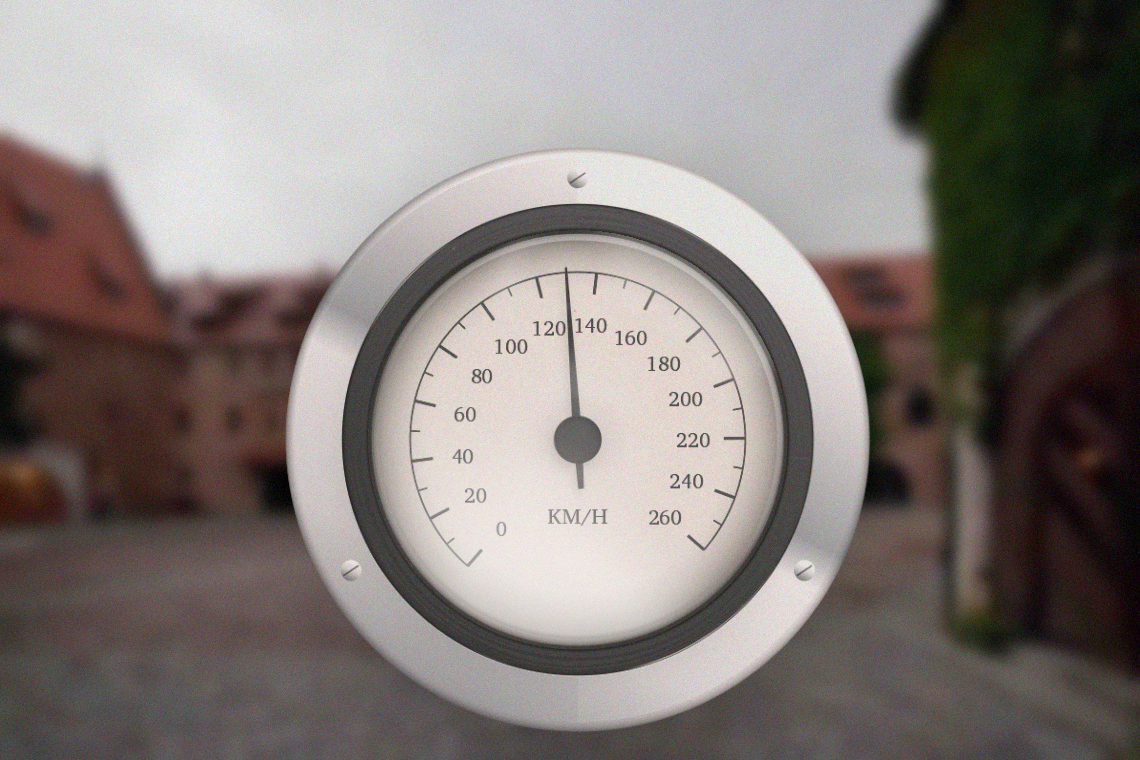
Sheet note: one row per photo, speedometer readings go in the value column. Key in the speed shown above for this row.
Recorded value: 130 km/h
